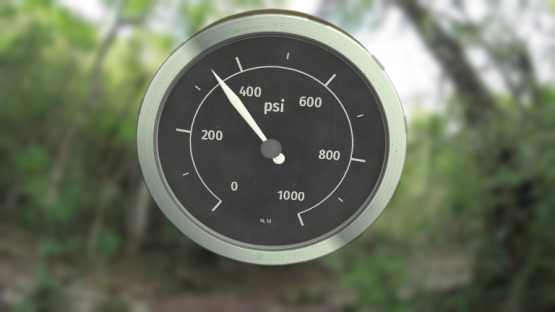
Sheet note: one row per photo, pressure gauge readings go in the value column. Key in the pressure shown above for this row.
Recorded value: 350 psi
